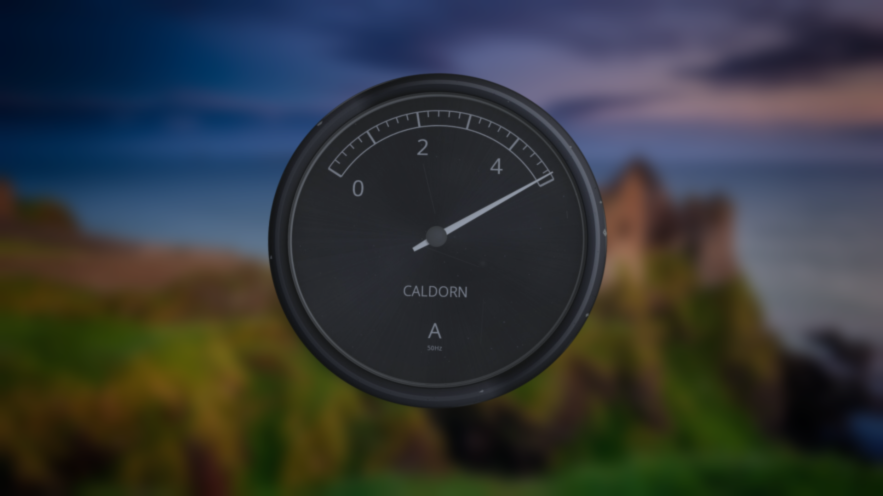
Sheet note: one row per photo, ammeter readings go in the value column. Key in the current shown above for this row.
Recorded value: 4.9 A
